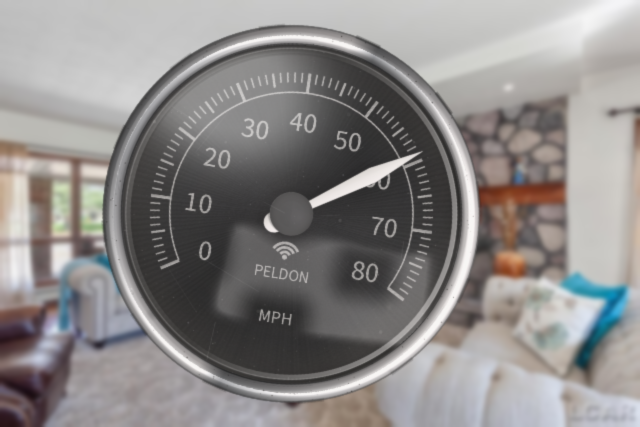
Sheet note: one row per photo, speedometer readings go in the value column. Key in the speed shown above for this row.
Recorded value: 59 mph
